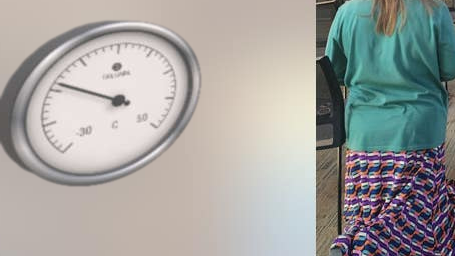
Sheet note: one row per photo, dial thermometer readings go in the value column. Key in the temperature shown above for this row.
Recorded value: -8 °C
